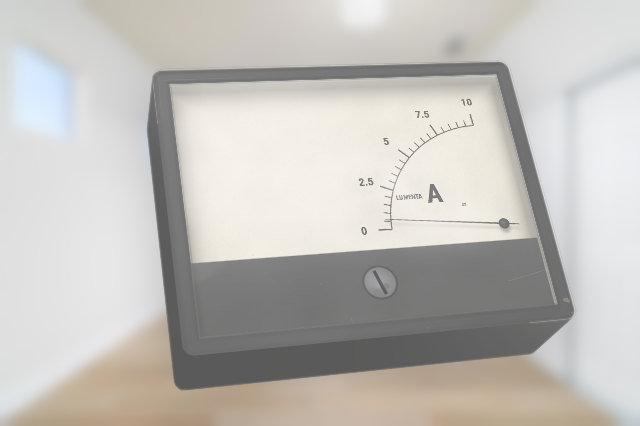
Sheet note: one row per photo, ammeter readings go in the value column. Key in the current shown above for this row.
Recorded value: 0.5 A
